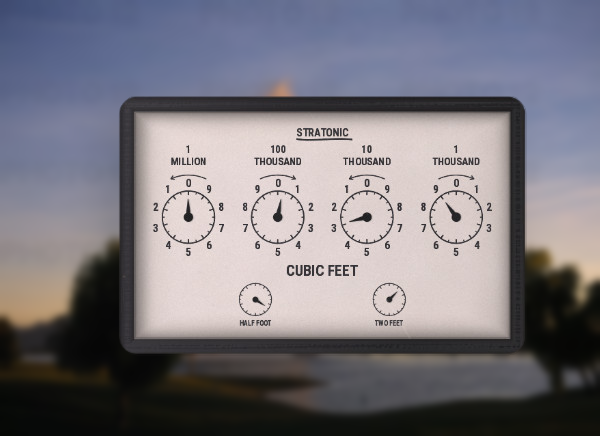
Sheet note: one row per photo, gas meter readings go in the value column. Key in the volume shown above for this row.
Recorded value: 2900 ft³
